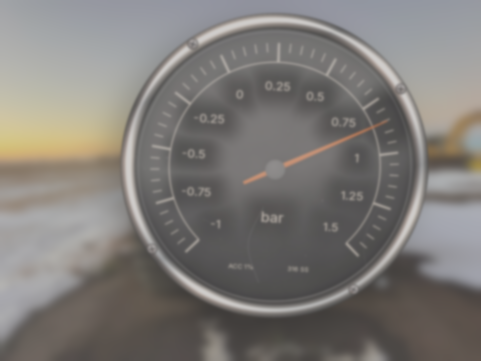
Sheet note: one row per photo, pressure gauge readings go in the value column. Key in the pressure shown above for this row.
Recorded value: 0.85 bar
